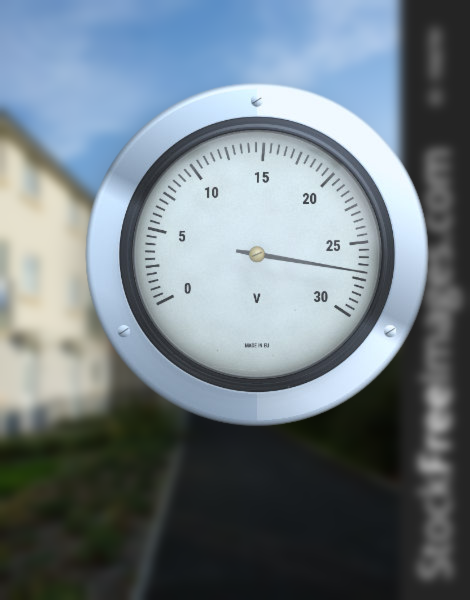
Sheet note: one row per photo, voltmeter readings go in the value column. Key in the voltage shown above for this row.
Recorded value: 27 V
